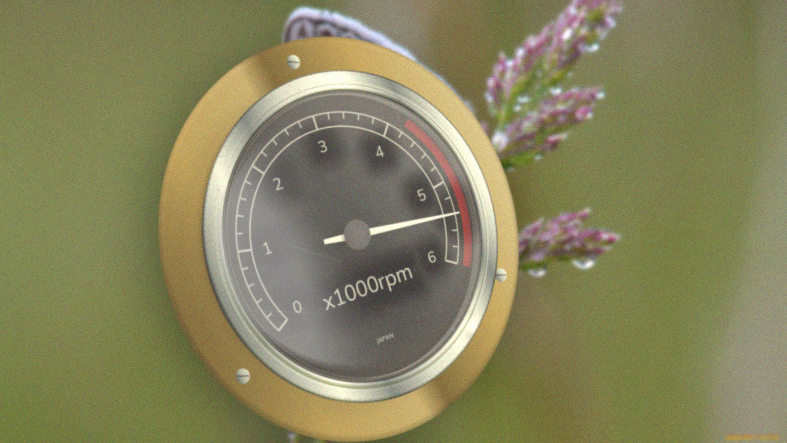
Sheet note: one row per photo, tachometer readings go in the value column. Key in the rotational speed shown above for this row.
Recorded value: 5400 rpm
